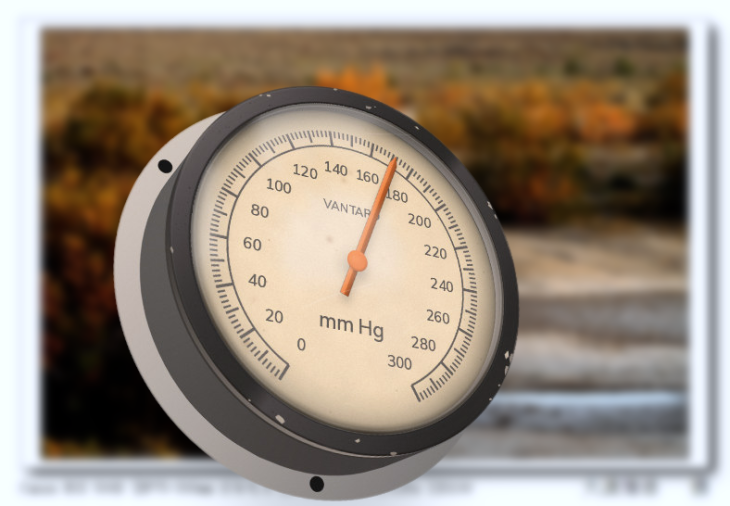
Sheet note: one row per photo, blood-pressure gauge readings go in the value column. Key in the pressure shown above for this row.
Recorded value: 170 mmHg
